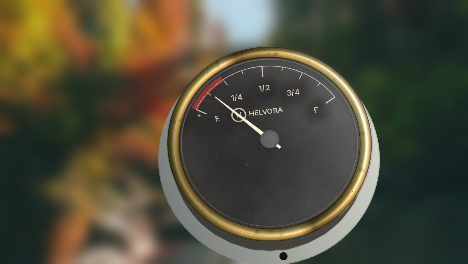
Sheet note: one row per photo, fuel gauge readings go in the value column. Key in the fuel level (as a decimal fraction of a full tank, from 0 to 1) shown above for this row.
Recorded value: 0.125
